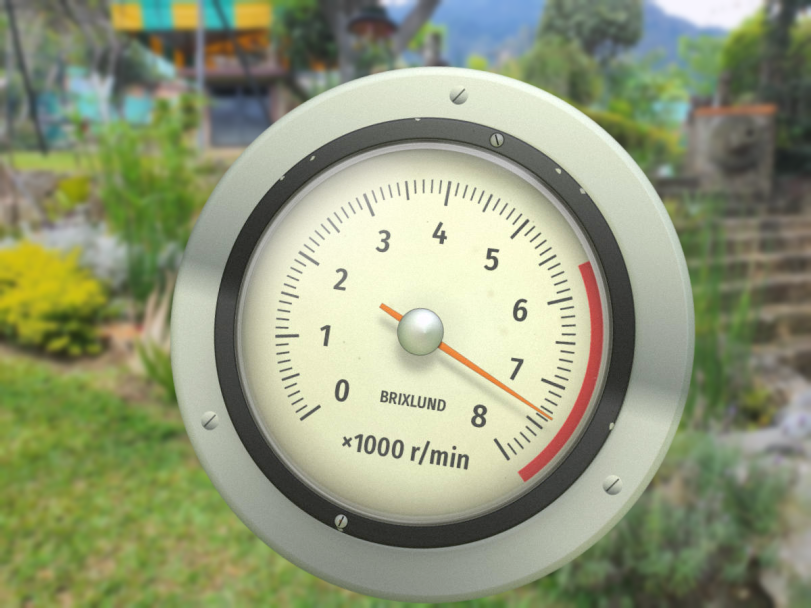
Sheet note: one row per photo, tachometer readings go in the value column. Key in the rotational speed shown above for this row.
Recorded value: 7350 rpm
